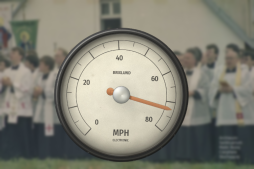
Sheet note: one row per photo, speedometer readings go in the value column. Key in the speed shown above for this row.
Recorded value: 72.5 mph
